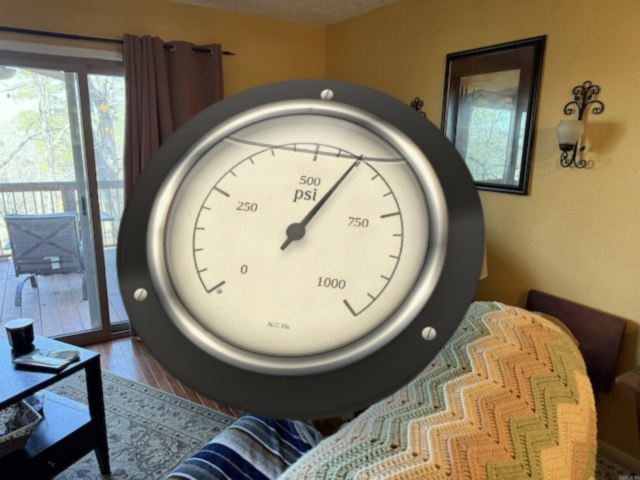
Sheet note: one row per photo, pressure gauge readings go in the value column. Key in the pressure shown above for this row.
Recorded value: 600 psi
